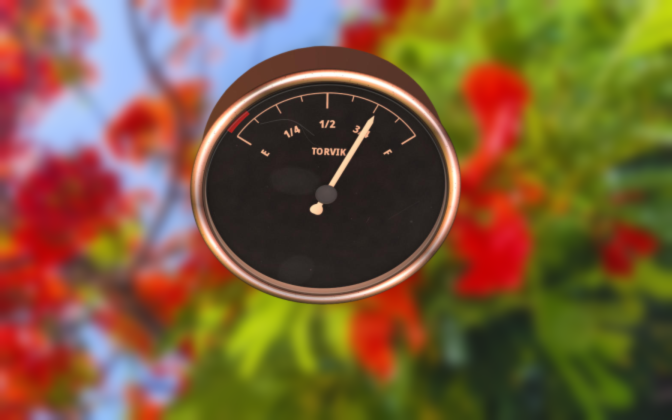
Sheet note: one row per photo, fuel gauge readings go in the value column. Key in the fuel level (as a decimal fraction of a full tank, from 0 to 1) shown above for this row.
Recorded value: 0.75
